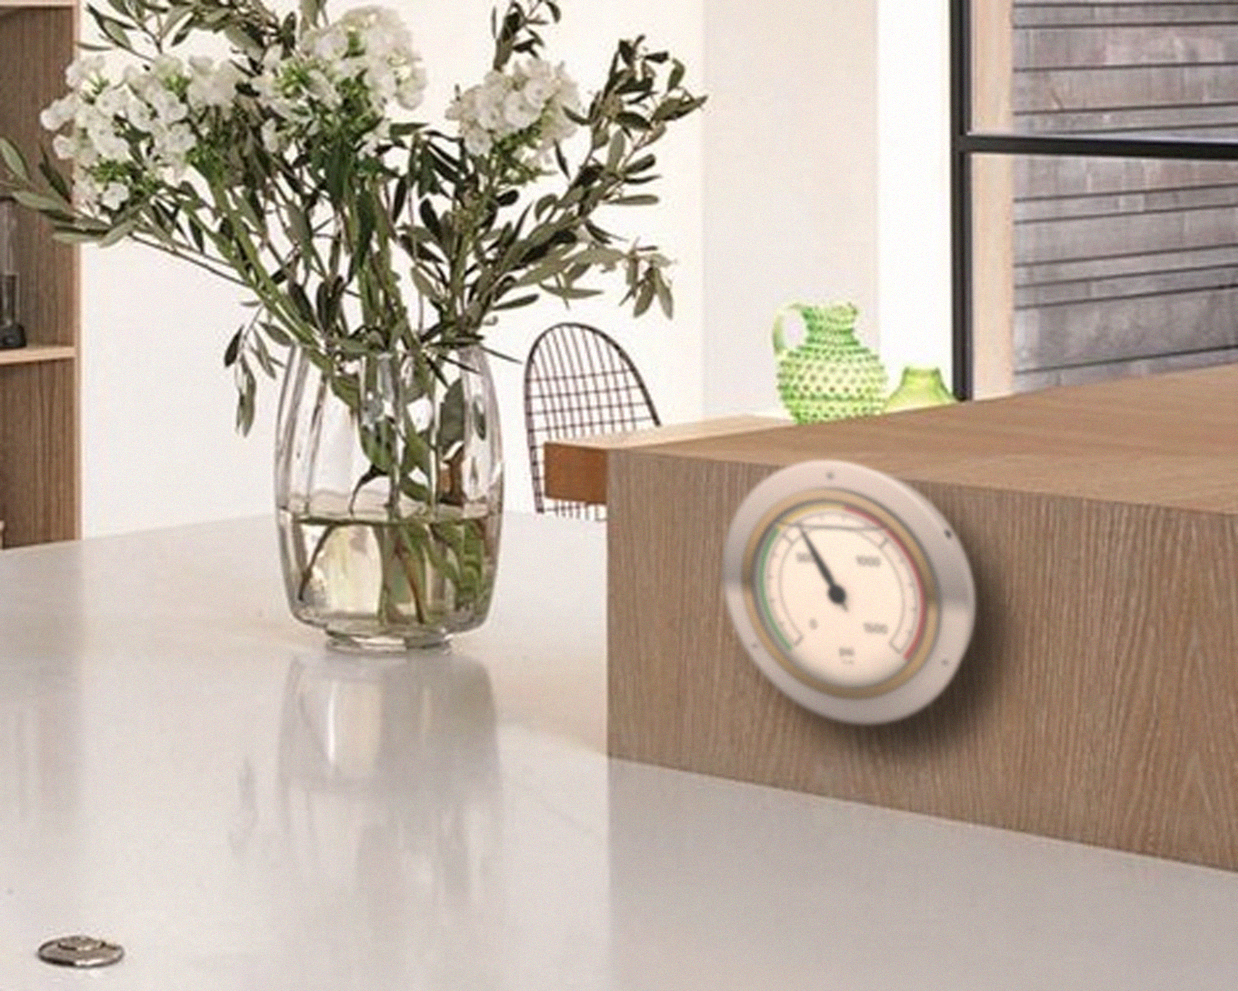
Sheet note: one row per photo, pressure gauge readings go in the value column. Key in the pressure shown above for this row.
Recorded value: 600 psi
